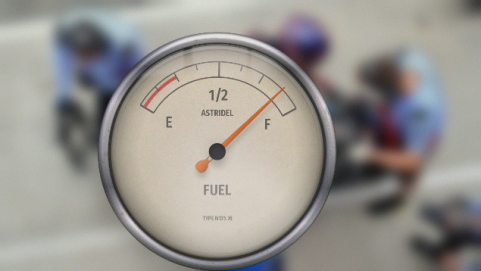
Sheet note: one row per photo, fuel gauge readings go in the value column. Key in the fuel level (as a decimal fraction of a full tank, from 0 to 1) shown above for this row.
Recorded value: 0.875
